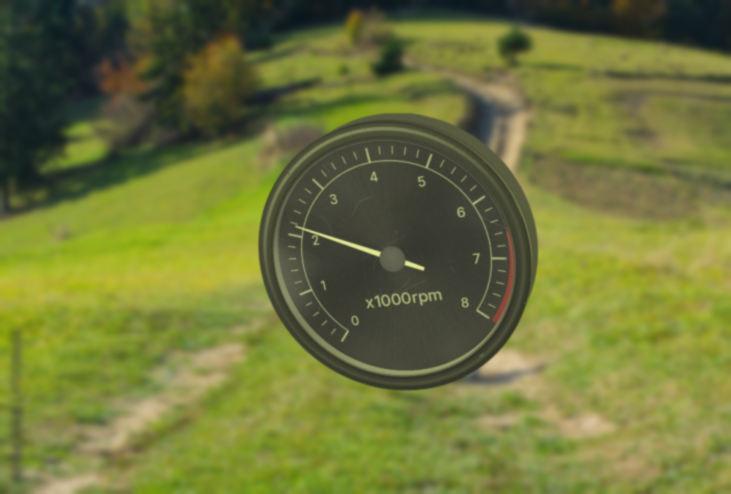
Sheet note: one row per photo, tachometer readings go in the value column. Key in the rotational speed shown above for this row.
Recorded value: 2200 rpm
